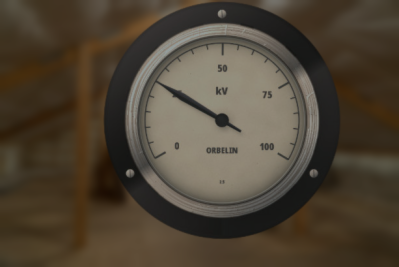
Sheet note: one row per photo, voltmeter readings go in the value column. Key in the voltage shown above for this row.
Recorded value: 25 kV
